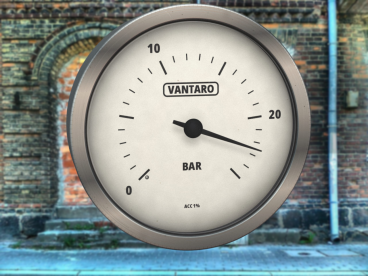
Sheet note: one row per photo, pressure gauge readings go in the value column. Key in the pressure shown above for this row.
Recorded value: 22.5 bar
